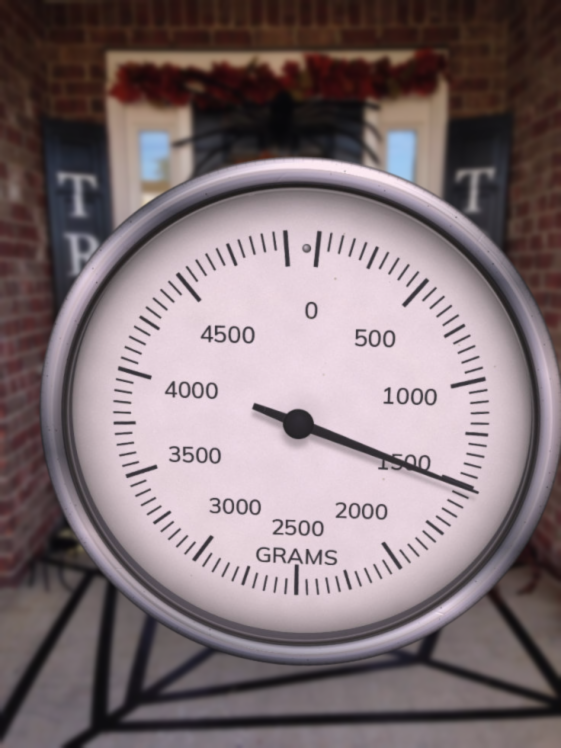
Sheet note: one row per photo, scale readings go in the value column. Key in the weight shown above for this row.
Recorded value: 1500 g
